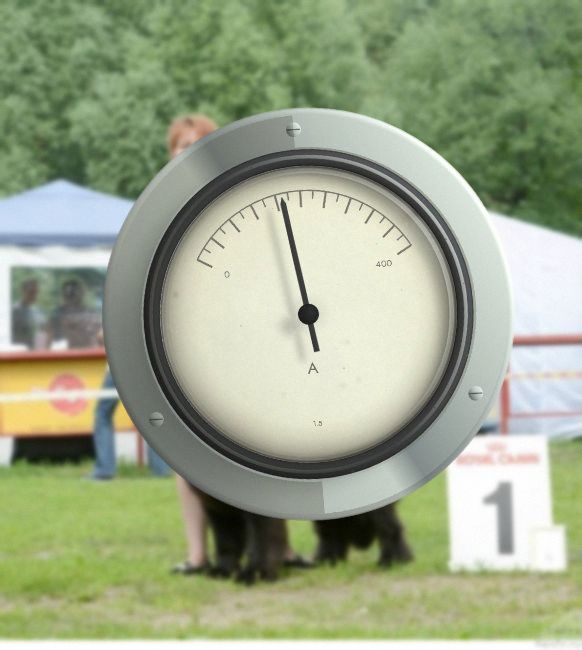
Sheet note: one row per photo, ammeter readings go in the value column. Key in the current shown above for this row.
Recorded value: 170 A
